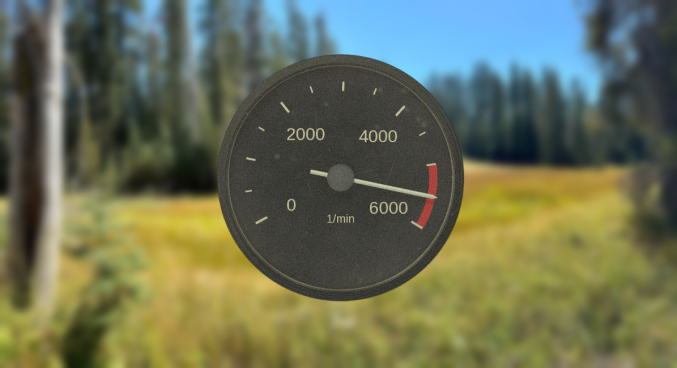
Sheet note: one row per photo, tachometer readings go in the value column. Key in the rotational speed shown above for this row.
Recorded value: 5500 rpm
